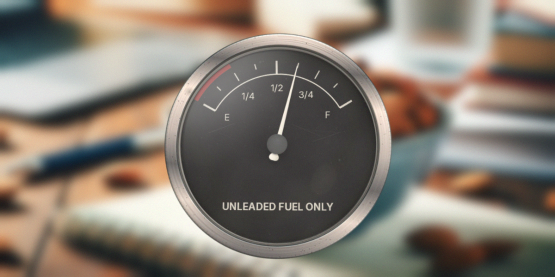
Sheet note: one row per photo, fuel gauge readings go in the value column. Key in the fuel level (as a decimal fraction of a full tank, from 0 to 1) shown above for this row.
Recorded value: 0.625
